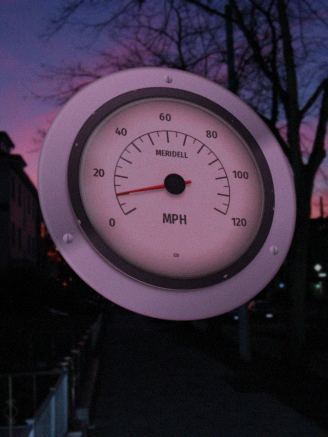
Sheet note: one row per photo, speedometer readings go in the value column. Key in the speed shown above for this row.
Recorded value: 10 mph
